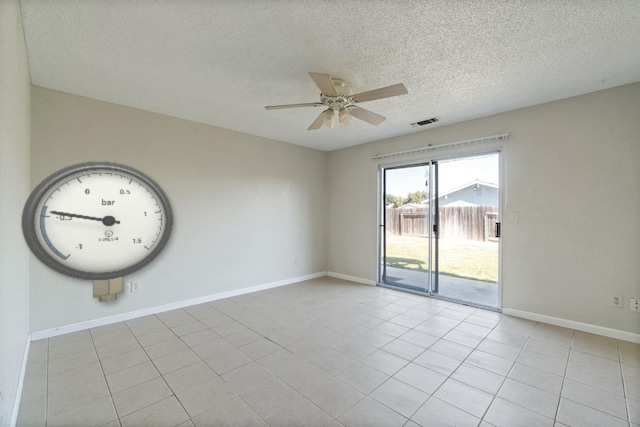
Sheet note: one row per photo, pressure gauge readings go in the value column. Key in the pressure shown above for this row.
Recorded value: -0.45 bar
